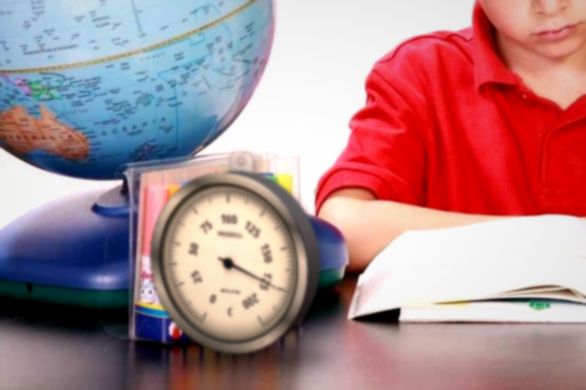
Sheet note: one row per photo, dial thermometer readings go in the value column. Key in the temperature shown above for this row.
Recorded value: 175 °C
